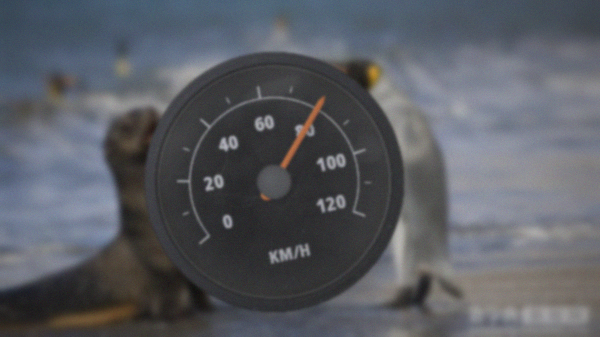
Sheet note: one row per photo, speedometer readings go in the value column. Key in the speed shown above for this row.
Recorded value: 80 km/h
